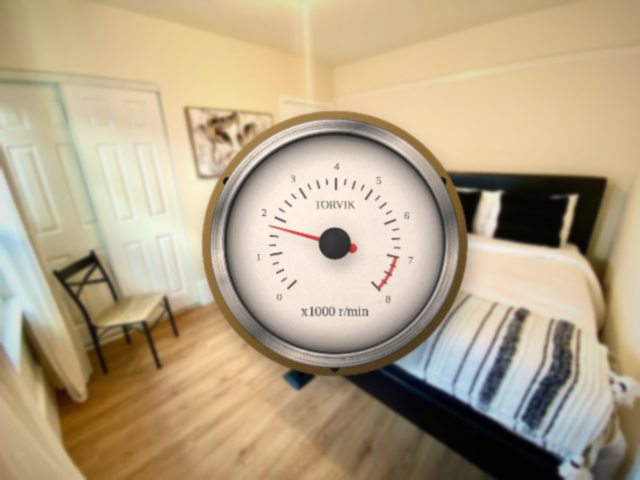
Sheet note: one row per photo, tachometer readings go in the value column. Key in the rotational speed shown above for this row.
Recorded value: 1750 rpm
